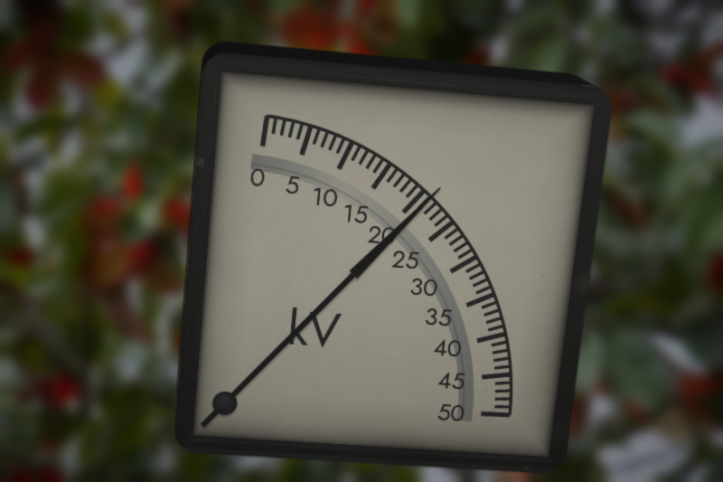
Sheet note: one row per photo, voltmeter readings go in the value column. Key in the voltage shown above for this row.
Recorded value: 21 kV
